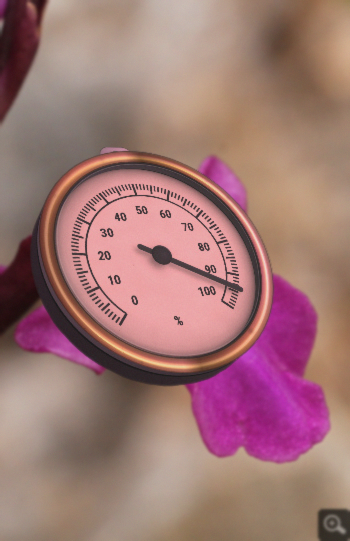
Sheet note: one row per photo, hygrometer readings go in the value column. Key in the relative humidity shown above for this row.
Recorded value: 95 %
